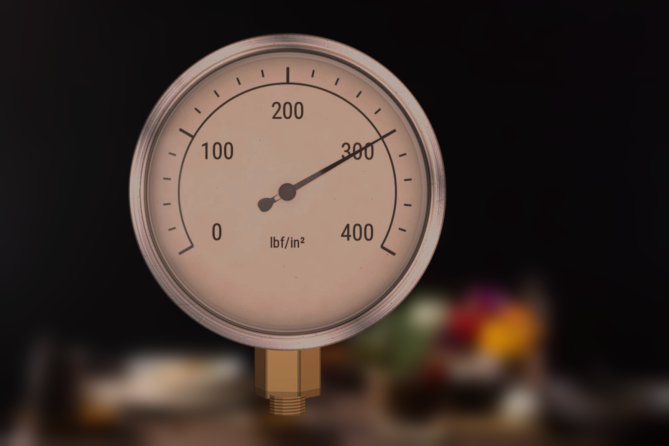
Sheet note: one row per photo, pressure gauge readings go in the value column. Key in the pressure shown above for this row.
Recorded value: 300 psi
